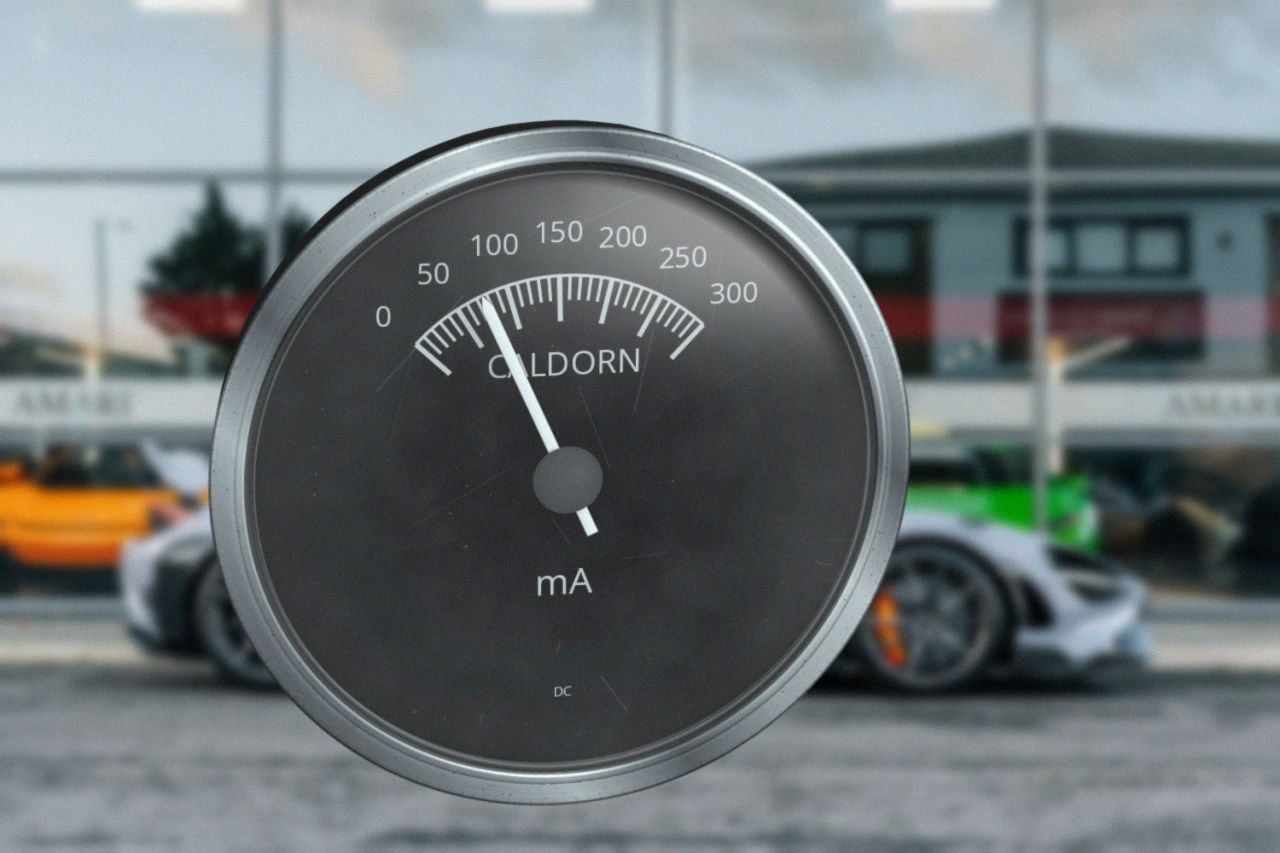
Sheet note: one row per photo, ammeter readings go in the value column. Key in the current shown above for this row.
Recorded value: 75 mA
